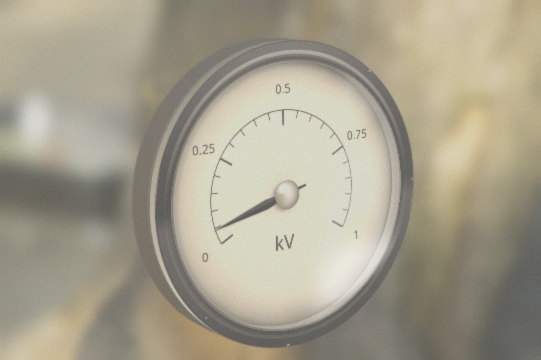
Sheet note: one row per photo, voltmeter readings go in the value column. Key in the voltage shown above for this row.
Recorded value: 0.05 kV
